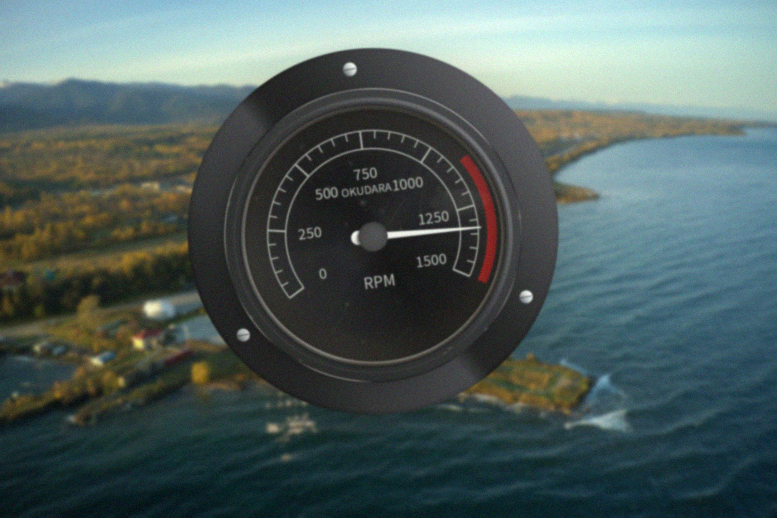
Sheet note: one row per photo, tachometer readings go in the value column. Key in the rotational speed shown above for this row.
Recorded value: 1325 rpm
